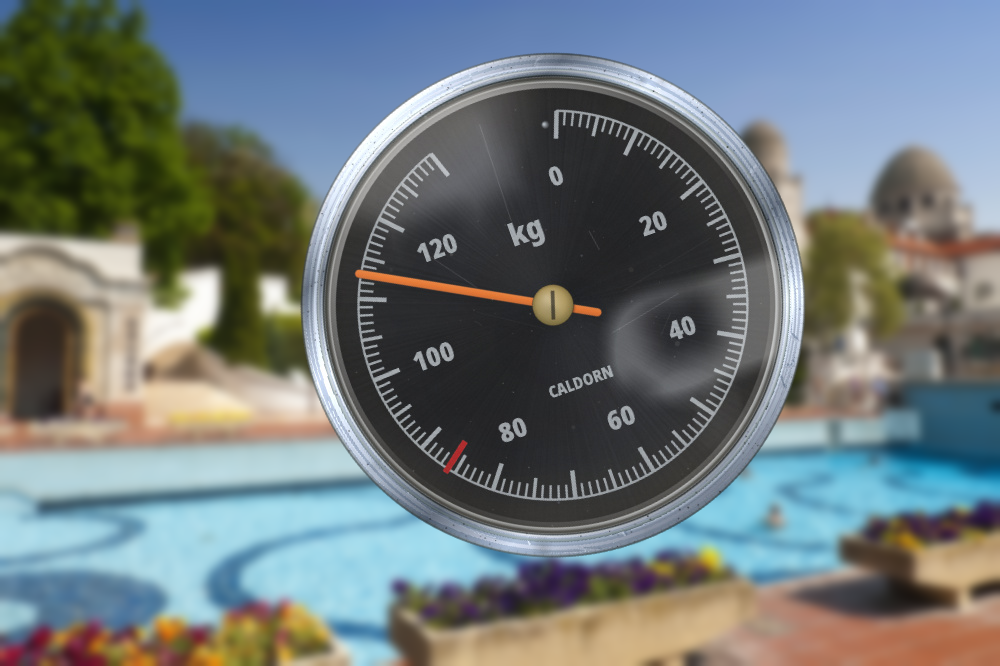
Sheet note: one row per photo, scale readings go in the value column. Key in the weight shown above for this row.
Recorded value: 113 kg
